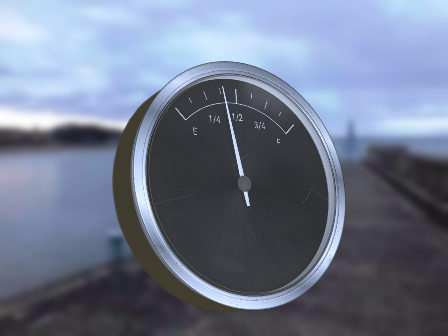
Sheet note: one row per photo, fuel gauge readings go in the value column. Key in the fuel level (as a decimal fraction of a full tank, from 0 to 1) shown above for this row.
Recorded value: 0.375
